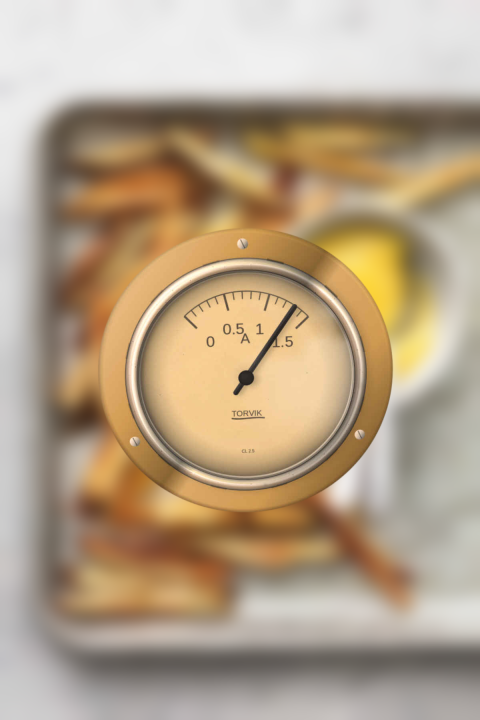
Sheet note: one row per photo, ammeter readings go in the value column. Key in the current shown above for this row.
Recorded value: 1.3 A
